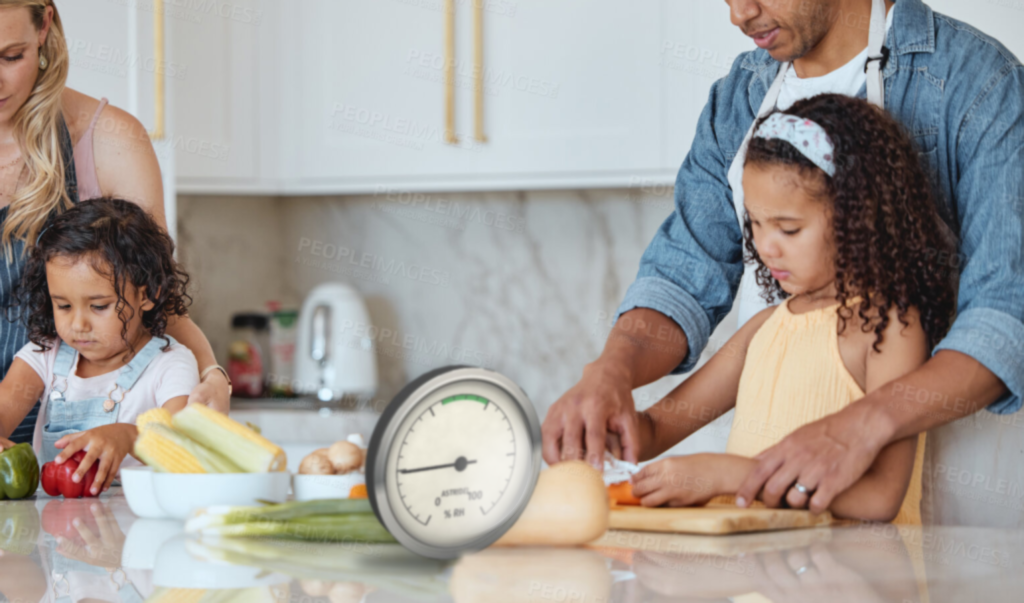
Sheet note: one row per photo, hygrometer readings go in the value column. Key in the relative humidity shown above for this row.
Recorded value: 20 %
